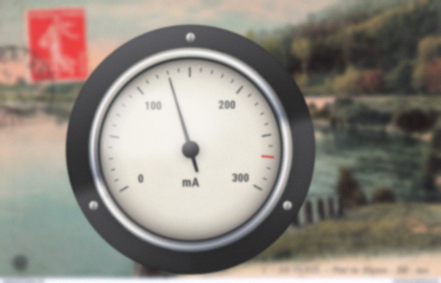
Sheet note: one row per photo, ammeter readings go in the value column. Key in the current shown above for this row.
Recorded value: 130 mA
